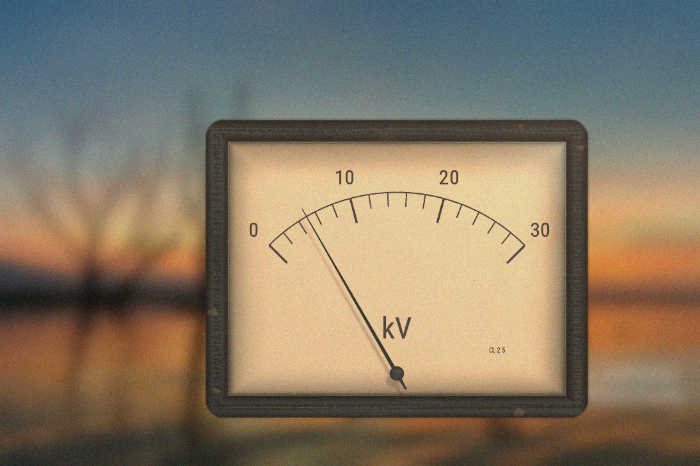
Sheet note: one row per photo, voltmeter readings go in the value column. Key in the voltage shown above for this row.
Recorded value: 5 kV
